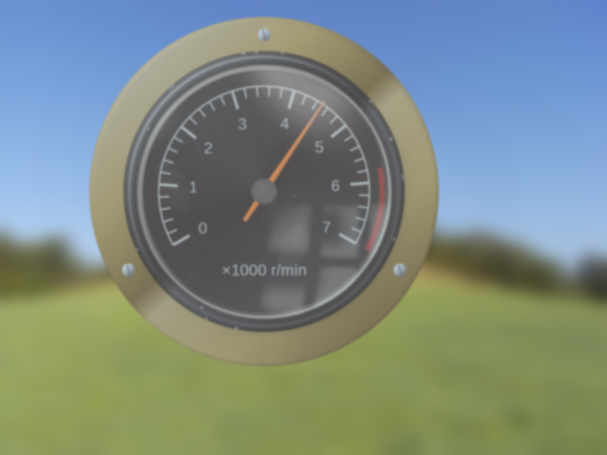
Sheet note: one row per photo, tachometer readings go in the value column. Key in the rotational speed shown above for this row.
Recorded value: 4500 rpm
